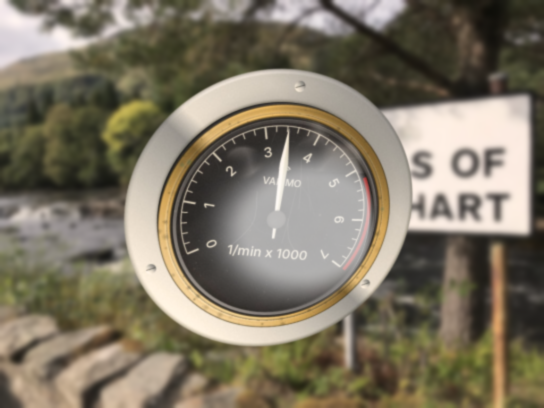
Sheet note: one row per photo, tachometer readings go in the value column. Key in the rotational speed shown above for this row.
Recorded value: 3400 rpm
